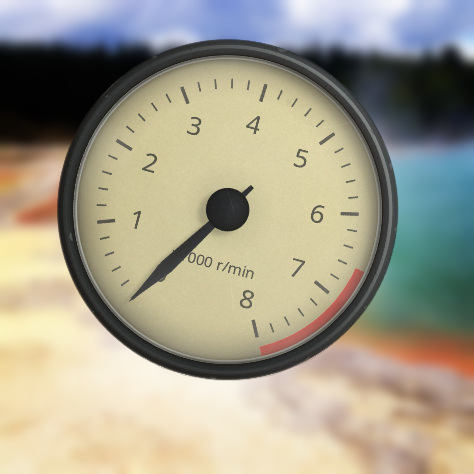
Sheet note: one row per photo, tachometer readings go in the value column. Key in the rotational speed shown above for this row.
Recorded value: 0 rpm
